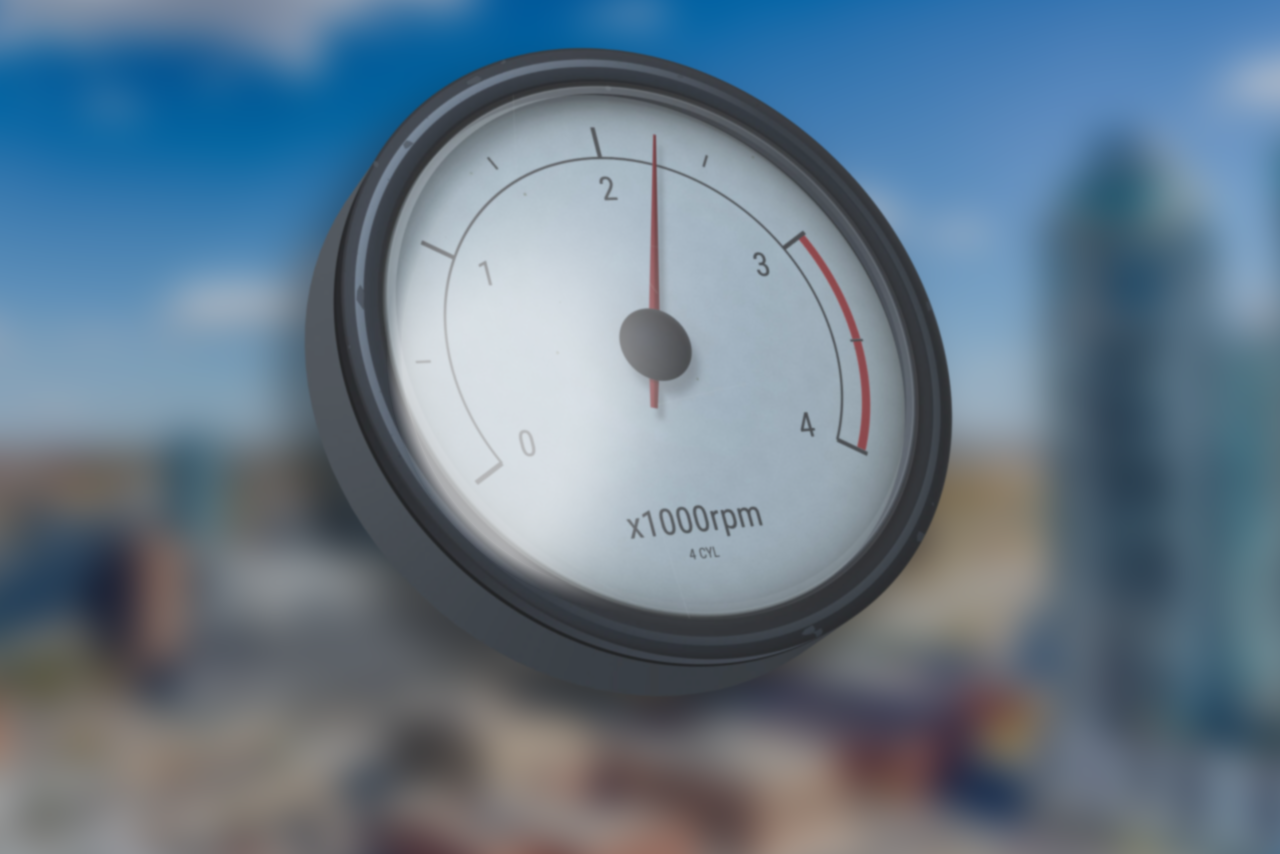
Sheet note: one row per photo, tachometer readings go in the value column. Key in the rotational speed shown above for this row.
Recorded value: 2250 rpm
